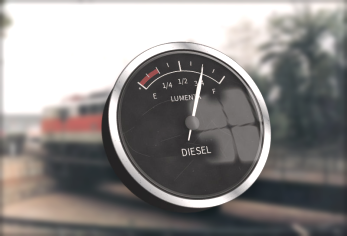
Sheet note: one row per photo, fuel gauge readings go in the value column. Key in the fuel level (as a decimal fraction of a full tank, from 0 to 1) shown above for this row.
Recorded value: 0.75
